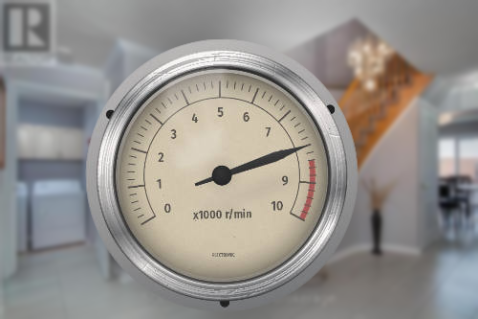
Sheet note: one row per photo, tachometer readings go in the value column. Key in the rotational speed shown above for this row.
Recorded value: 8000 rpm
